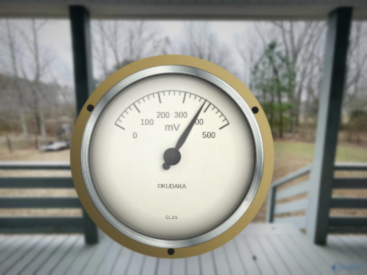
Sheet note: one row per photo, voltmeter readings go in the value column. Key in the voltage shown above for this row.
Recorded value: 380 mV
